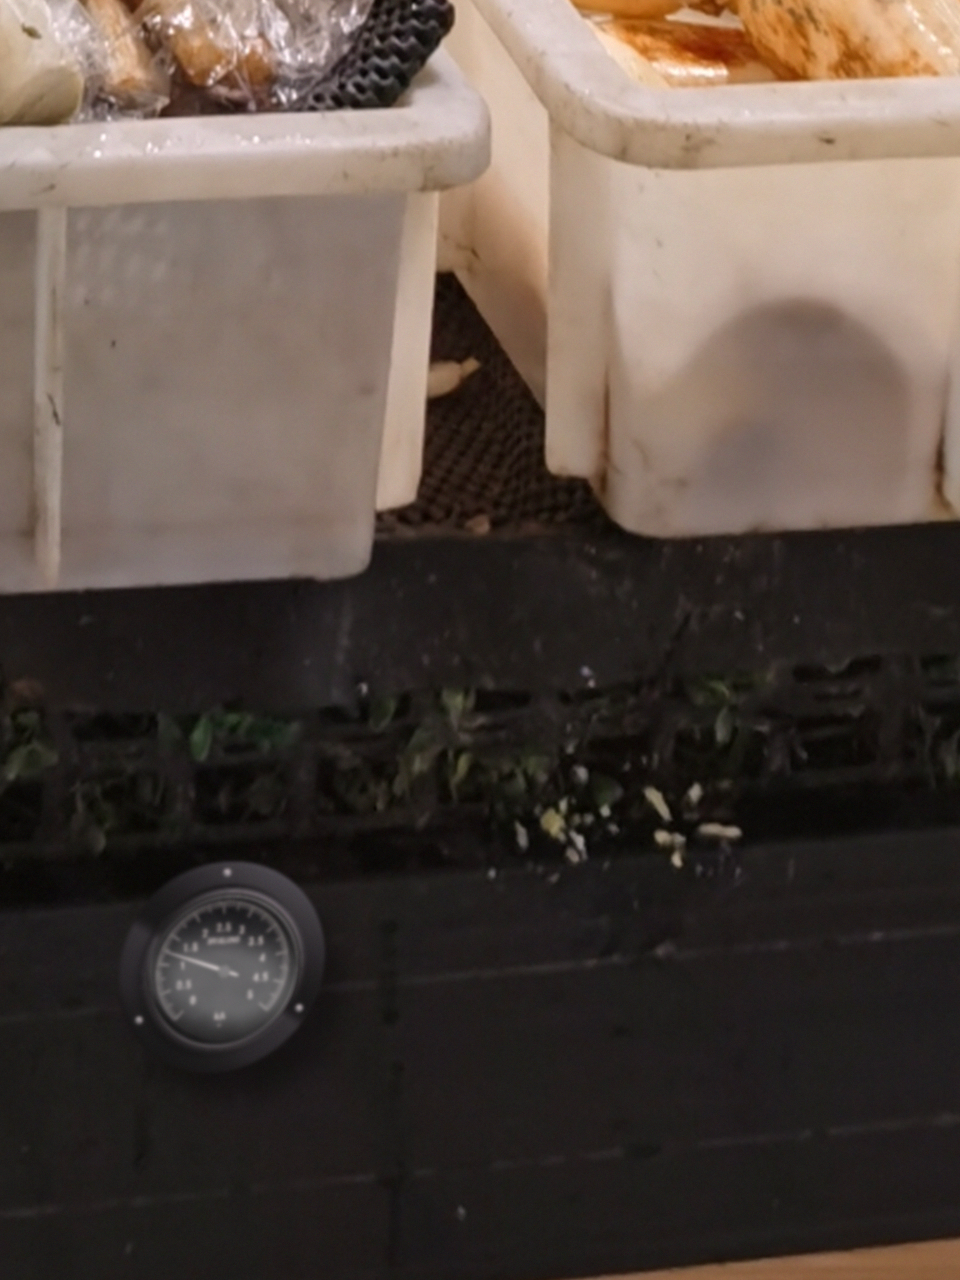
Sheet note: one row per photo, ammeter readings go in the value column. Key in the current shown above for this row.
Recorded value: 1.25 kA
